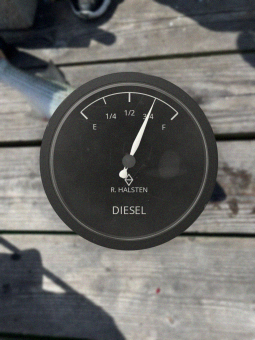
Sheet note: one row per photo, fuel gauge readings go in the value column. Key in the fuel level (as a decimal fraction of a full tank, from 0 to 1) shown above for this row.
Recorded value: 0.75
